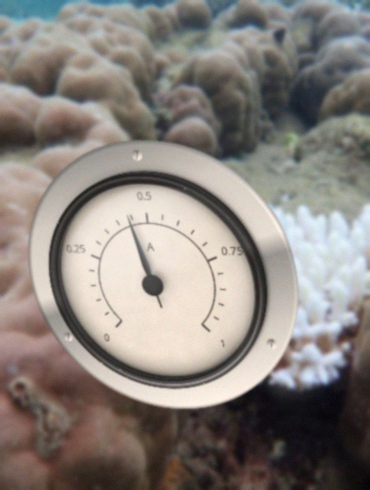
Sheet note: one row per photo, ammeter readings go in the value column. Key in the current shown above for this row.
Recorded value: 0.45 A
